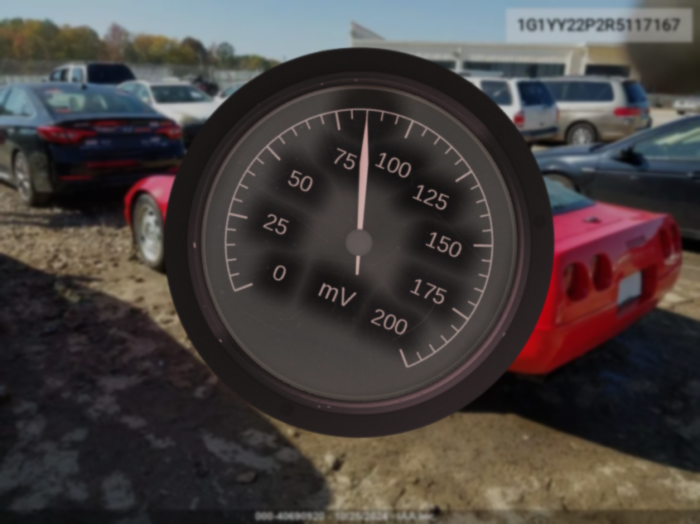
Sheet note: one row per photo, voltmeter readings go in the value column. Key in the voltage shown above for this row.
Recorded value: 85 mV
